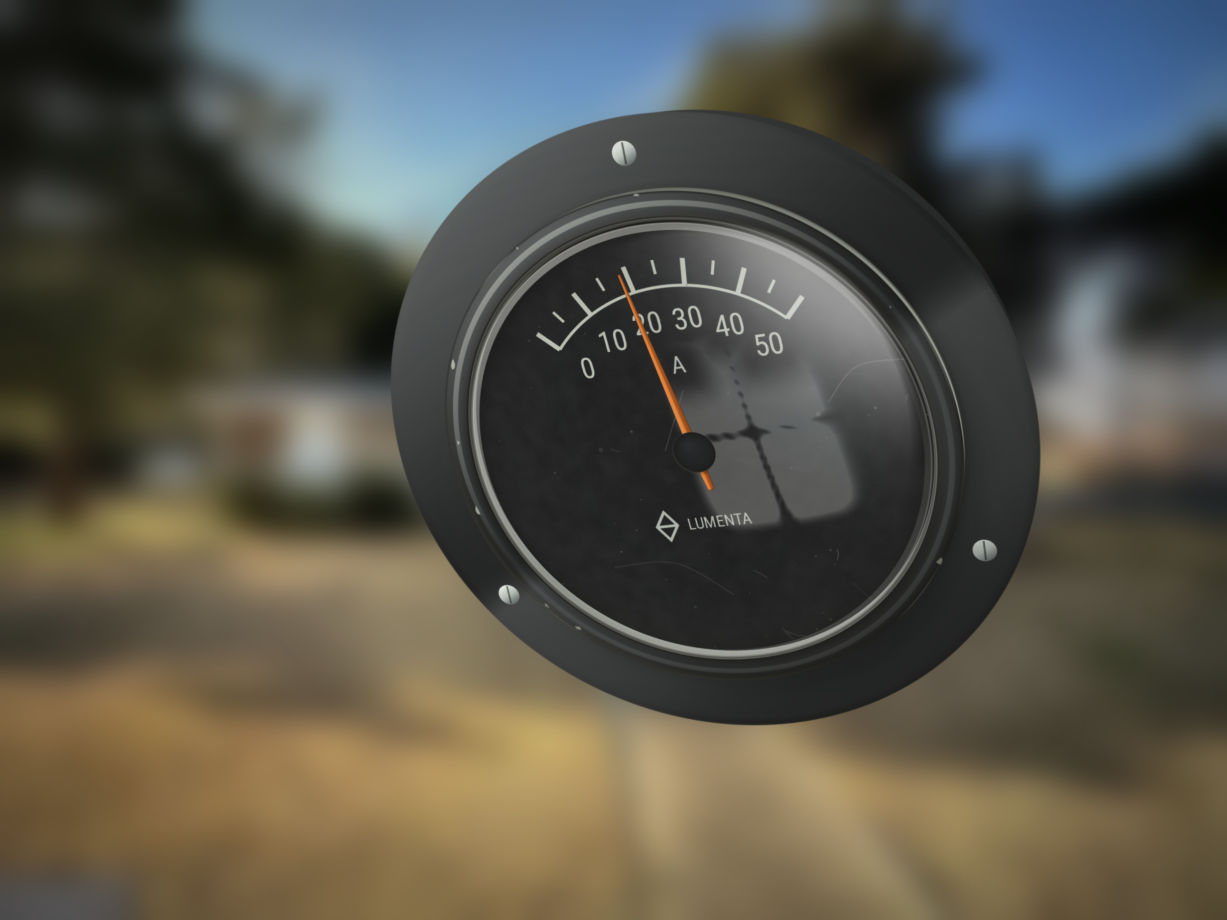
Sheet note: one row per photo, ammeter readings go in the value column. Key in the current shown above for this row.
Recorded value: 20 A
